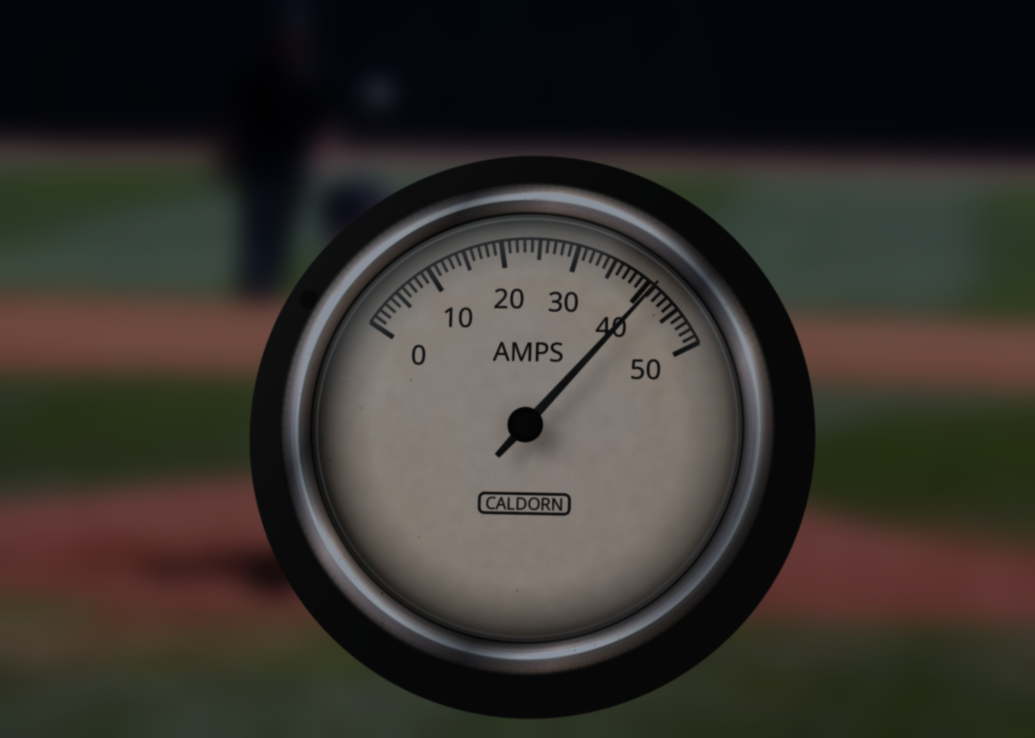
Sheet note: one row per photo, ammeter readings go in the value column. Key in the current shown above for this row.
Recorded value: 41 A
